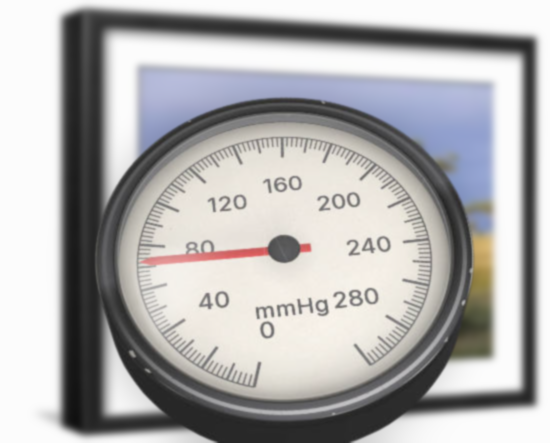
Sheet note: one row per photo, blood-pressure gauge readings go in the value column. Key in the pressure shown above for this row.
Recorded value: 70 mmHg
